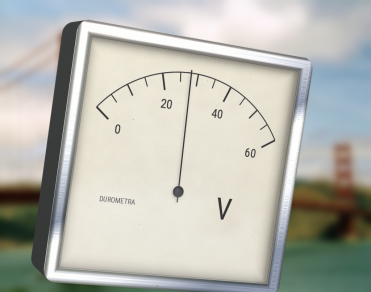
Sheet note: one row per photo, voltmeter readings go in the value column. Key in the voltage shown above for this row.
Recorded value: 27.5 V
